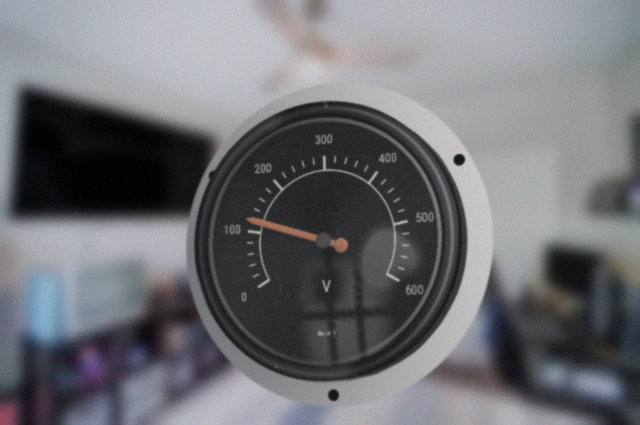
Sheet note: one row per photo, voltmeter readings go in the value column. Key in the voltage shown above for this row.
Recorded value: 120 V
